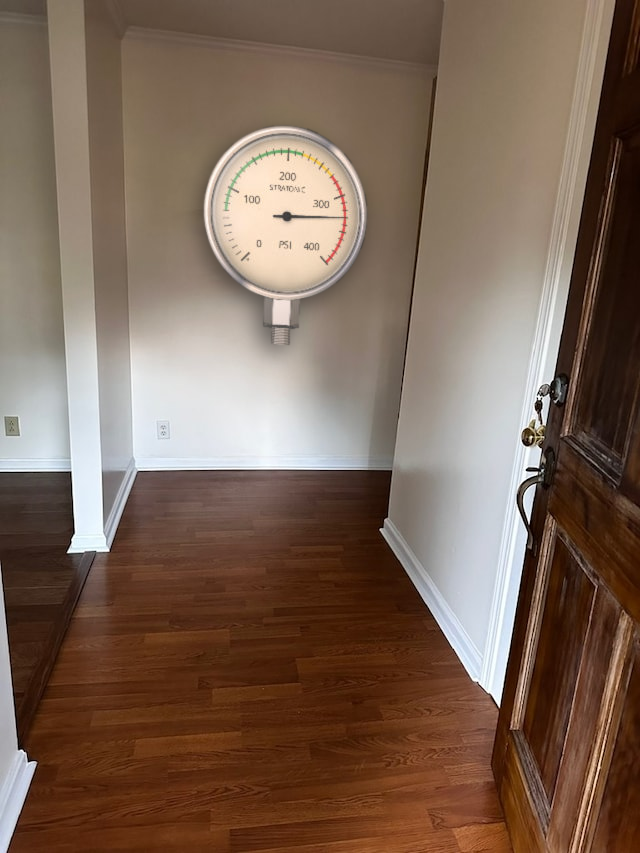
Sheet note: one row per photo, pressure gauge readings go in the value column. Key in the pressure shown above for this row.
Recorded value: 330 psi
